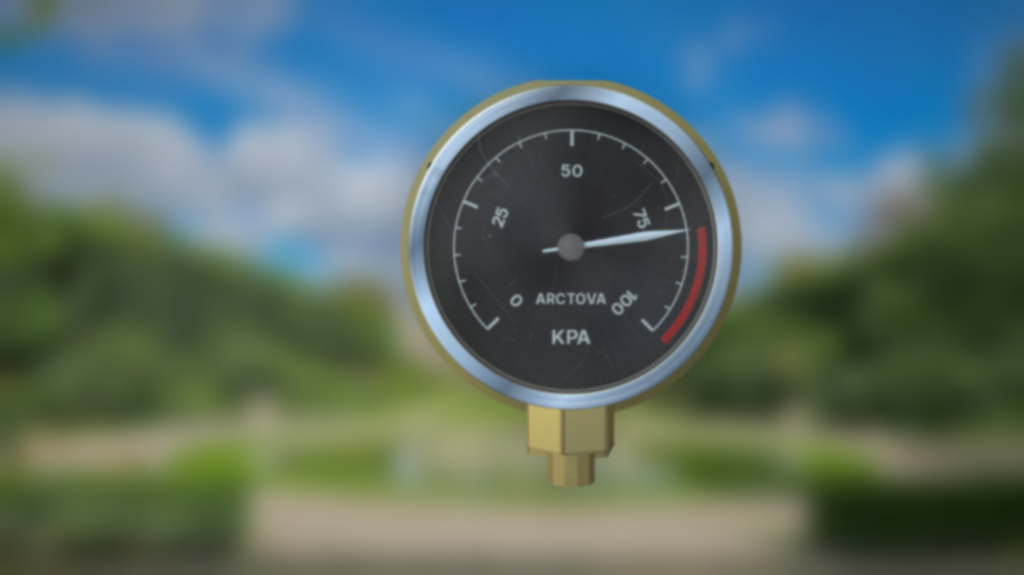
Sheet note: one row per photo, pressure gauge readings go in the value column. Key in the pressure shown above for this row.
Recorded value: 80 kPa
